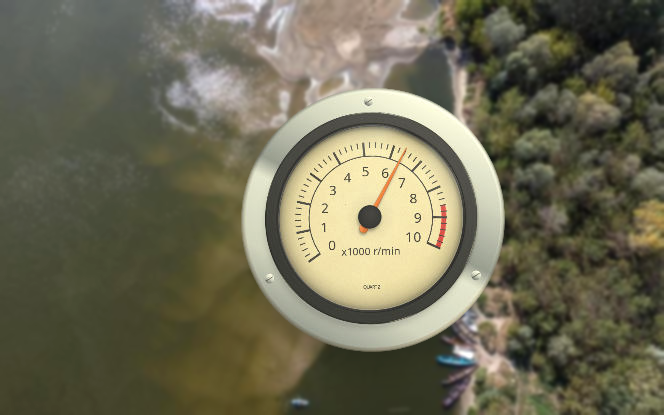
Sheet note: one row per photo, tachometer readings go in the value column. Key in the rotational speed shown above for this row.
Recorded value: 6400 rpm
